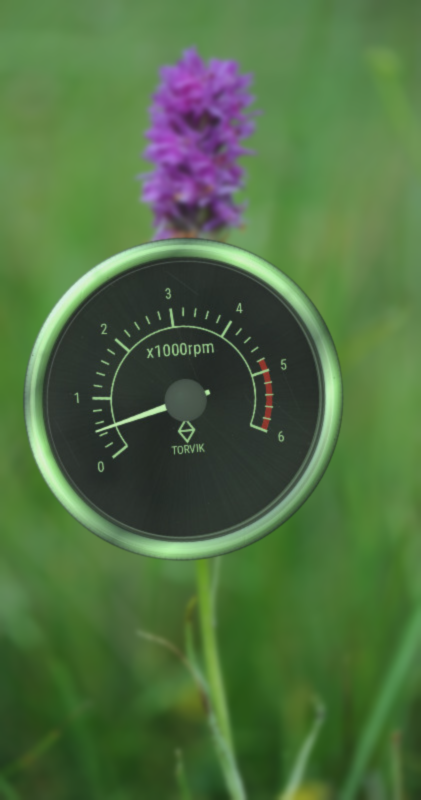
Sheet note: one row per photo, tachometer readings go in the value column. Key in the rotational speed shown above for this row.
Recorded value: 500 rpm
